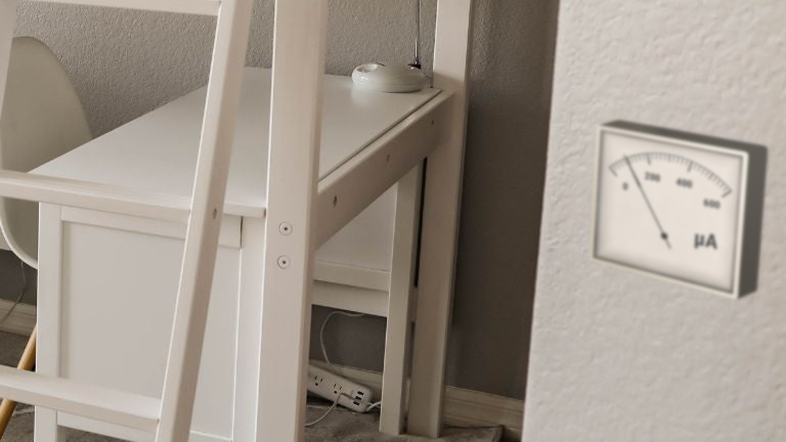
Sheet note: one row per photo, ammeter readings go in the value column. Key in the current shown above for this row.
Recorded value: 100 µA
